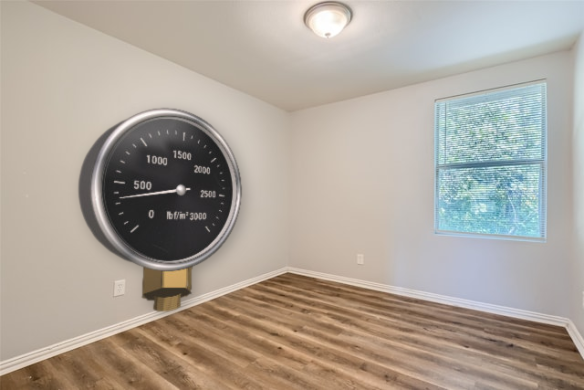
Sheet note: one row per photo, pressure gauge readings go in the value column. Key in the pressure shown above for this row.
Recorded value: 350 psi
